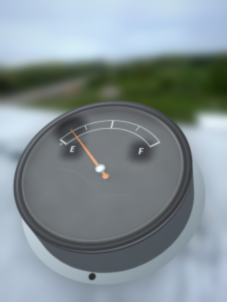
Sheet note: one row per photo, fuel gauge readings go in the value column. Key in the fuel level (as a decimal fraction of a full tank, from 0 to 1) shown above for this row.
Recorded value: 0.125
